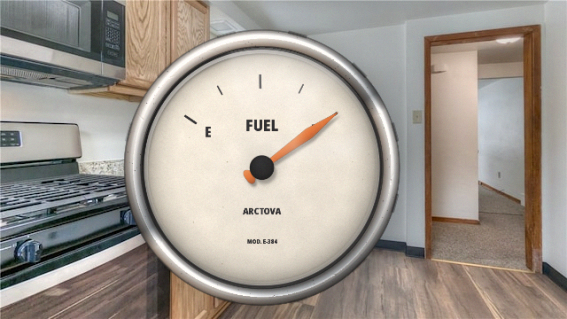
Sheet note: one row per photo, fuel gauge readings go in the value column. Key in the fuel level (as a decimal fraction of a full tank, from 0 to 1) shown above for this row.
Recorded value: 1
